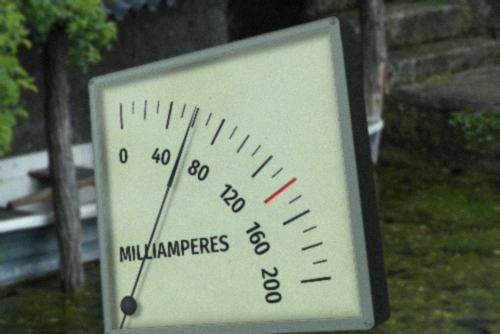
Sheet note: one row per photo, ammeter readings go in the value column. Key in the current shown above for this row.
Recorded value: 60 mA
